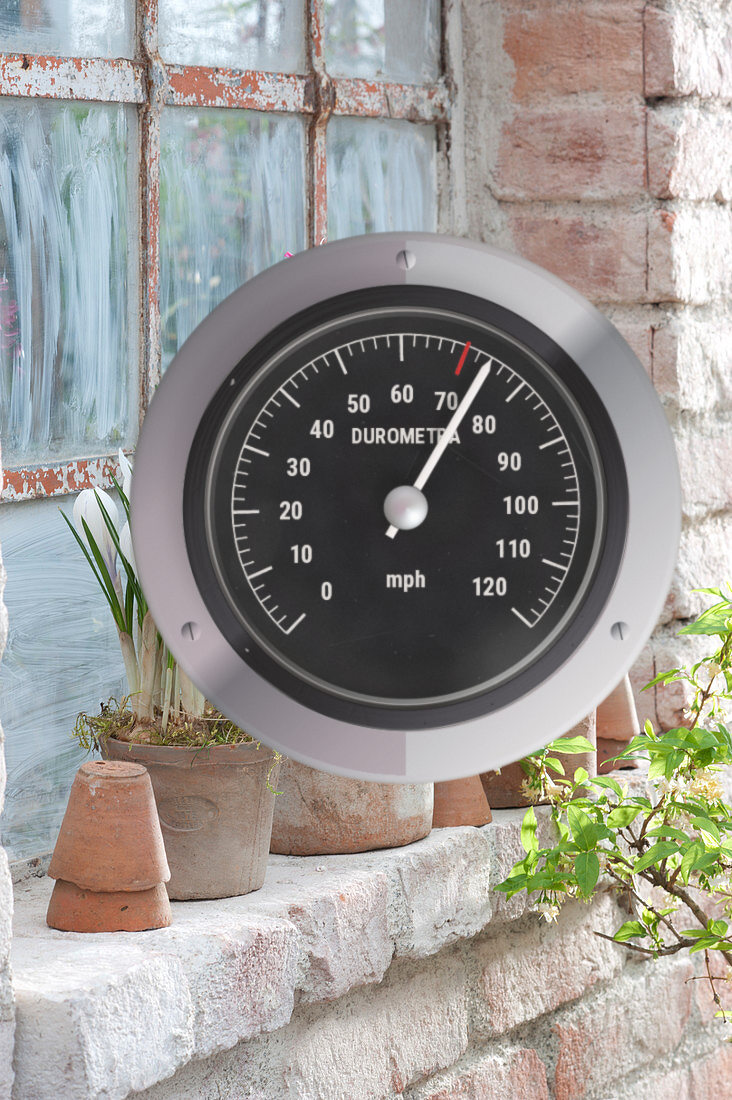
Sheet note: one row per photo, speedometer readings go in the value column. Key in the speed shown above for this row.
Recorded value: 74 mph
